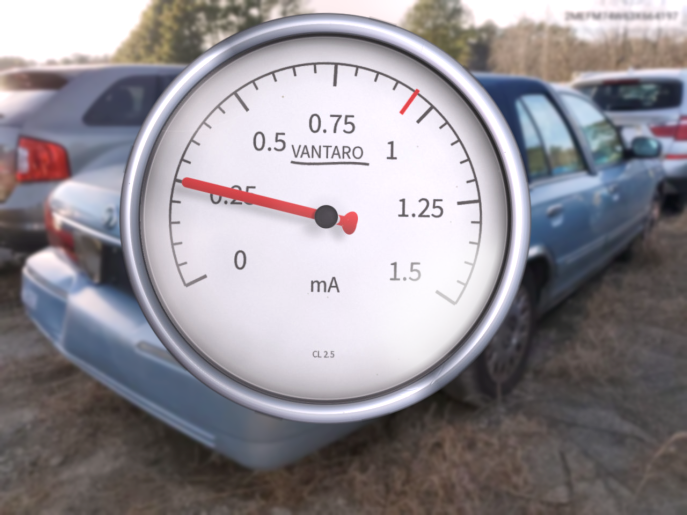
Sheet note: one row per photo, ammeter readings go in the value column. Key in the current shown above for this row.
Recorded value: 0.25 mA
